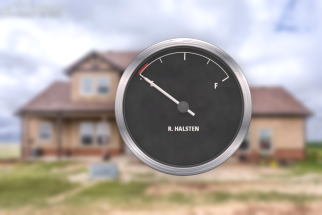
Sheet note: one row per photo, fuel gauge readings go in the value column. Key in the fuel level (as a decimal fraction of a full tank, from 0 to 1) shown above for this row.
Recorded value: 0
